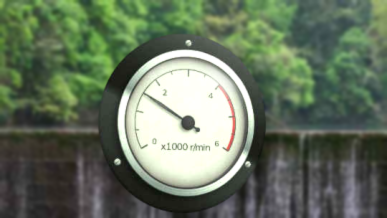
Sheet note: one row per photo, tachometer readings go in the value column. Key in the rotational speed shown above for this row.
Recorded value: 1500 rpm
